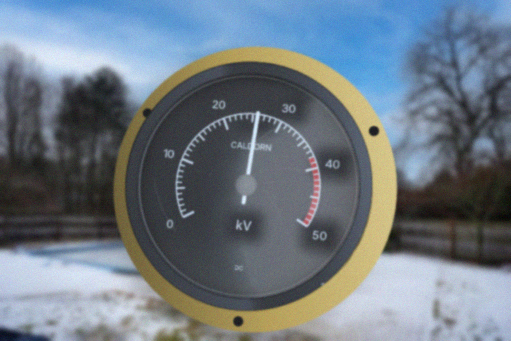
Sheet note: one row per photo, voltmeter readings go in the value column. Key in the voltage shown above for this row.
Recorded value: 26 kV
